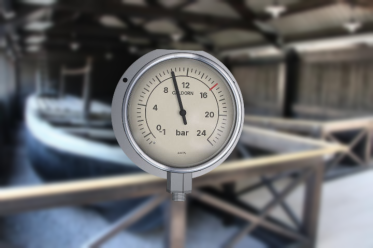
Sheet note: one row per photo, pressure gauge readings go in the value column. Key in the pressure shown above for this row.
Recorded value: 10 bar
